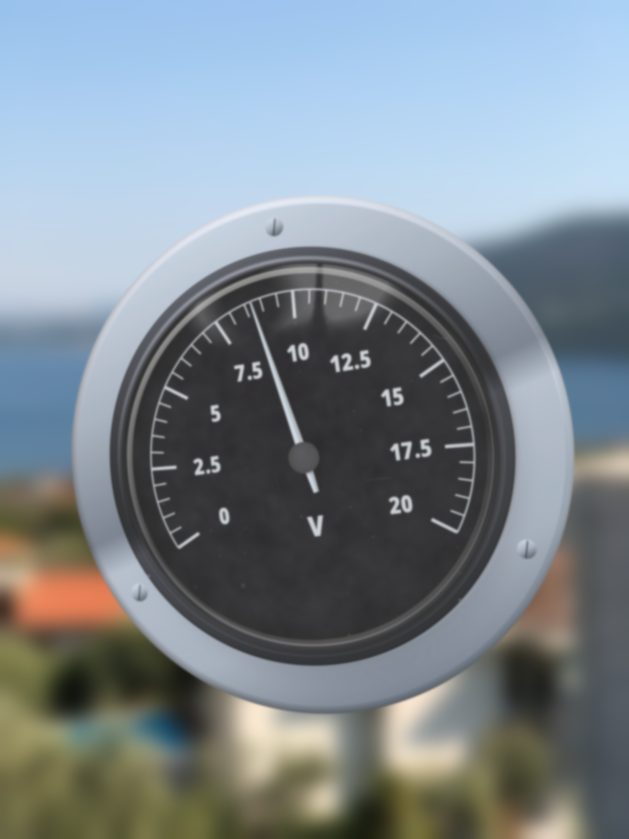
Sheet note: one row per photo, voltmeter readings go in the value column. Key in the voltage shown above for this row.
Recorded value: 8.75 V
